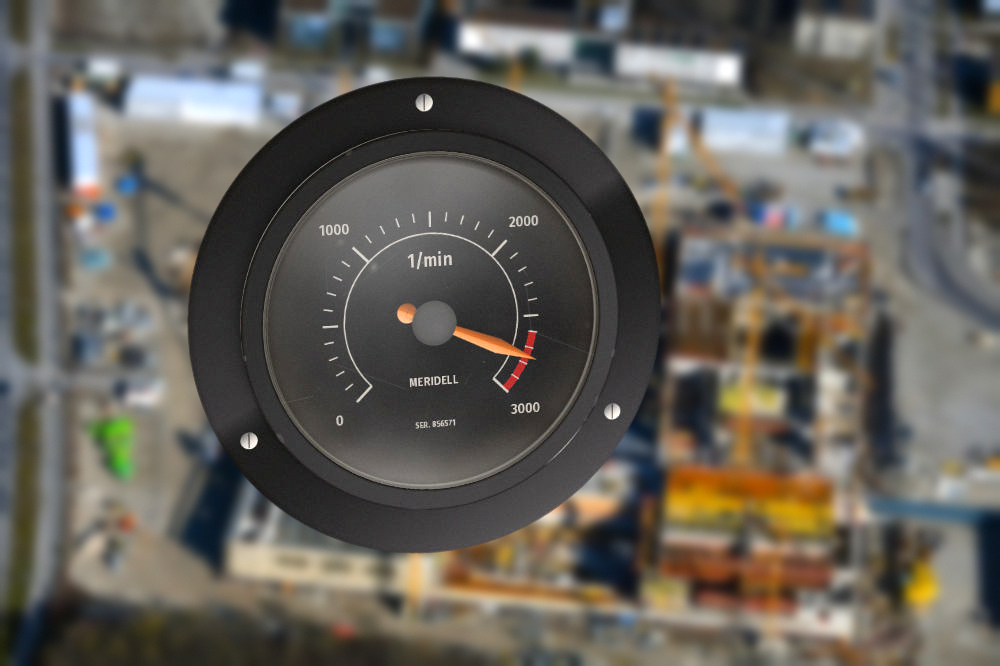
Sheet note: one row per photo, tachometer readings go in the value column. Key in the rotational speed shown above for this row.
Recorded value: 2750 rpm
